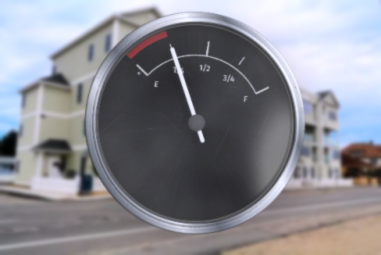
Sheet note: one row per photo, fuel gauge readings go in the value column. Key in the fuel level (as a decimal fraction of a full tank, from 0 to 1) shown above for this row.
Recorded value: 0.25
